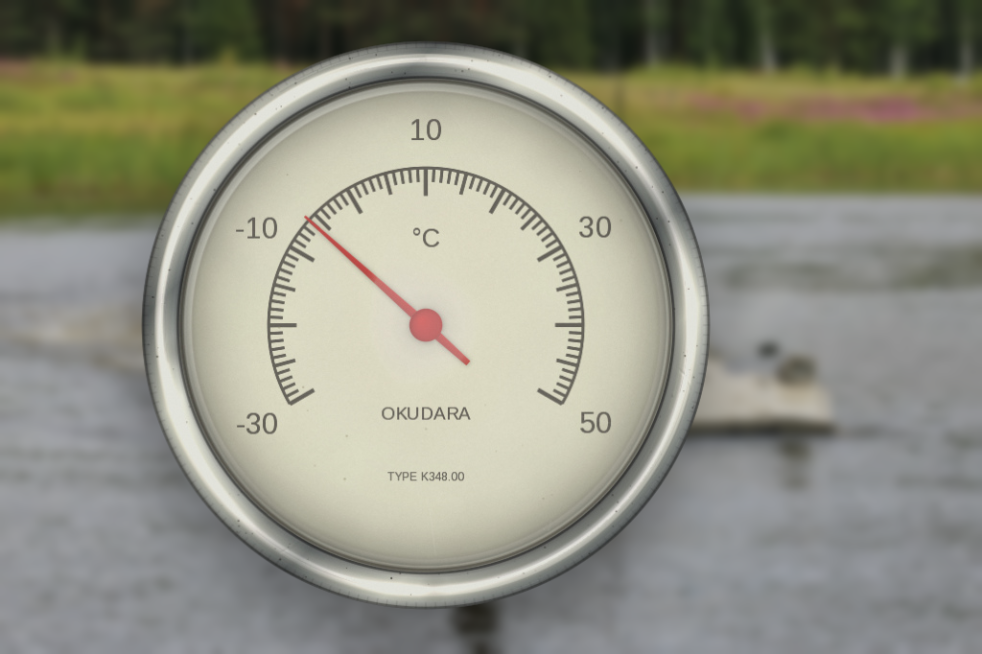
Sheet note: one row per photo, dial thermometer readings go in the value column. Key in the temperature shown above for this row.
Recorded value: -6 °C
